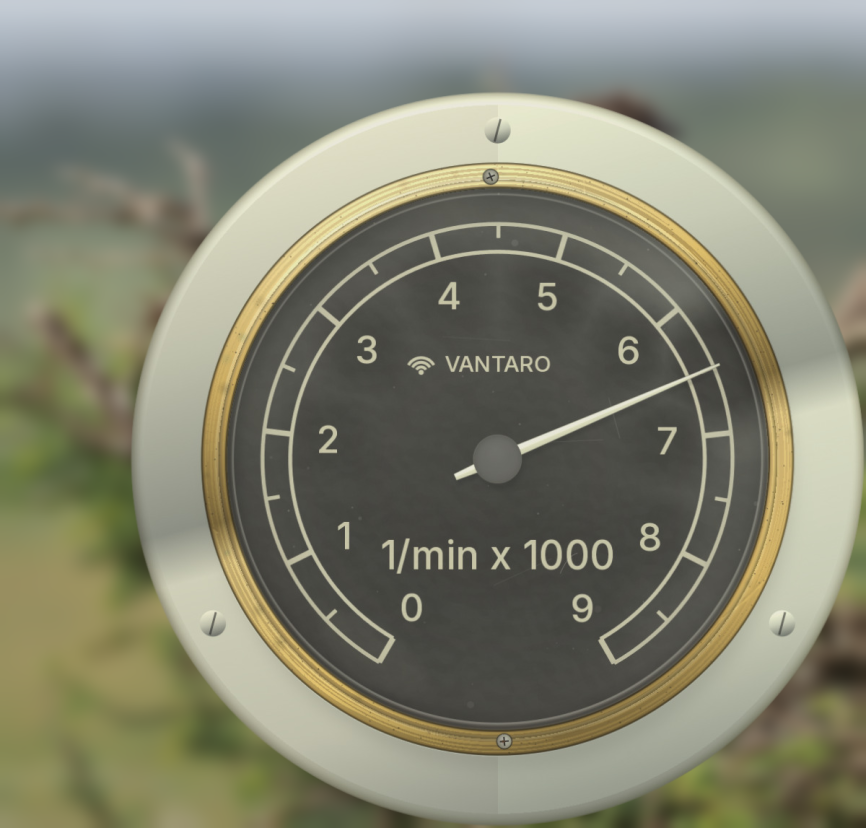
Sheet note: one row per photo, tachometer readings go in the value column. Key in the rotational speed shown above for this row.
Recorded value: 6500 rpm
